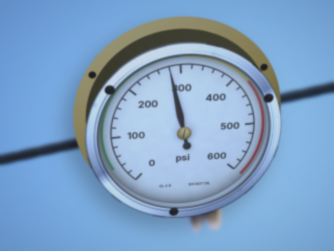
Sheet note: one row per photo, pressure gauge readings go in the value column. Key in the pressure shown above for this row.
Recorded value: 280 psi
